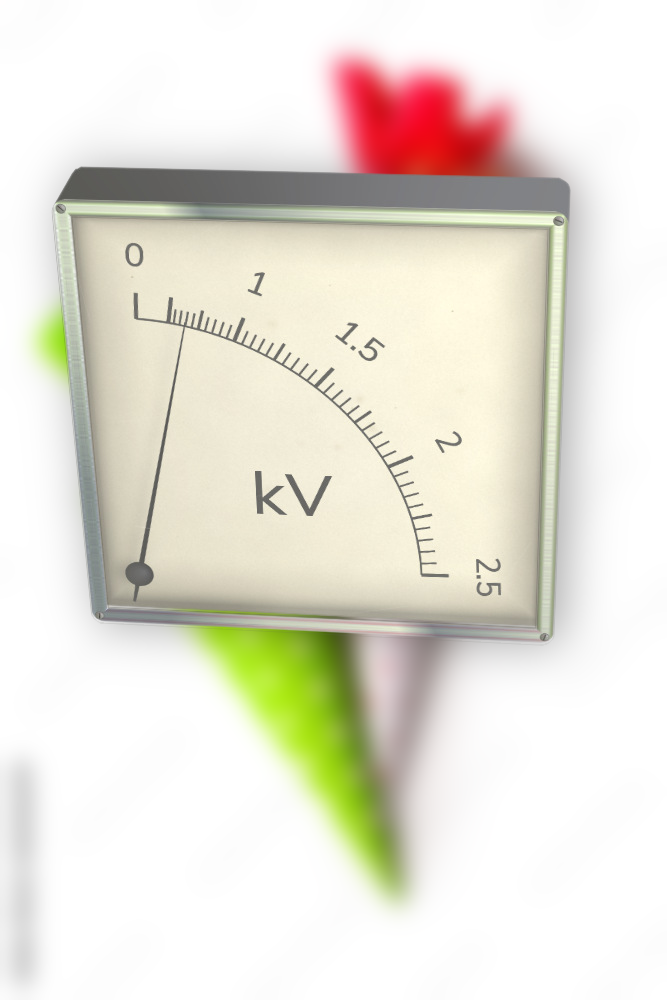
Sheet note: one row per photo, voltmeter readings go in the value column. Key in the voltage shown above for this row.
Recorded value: 0.65 kV
